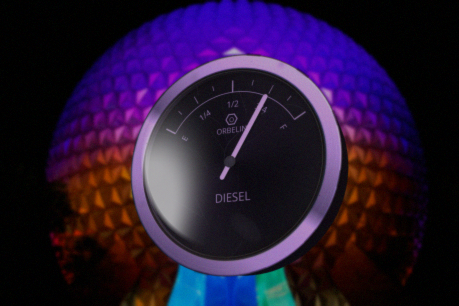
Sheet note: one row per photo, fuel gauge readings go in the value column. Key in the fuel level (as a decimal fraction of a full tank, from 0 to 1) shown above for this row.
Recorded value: 0.75
